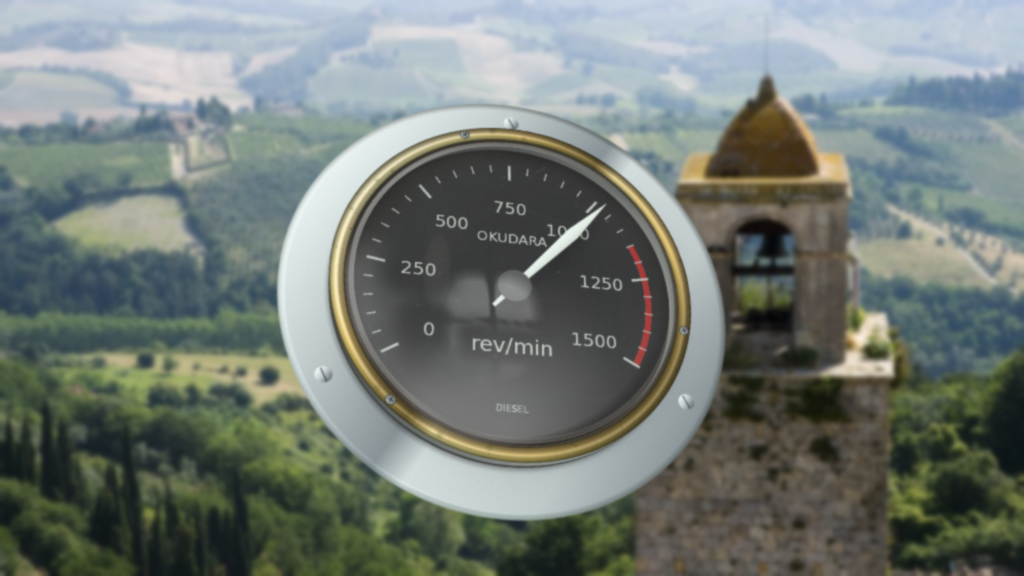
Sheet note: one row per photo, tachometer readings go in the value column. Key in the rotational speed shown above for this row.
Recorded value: 1025 rpm
